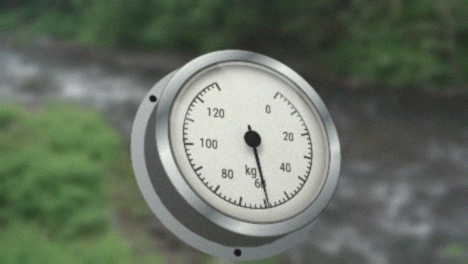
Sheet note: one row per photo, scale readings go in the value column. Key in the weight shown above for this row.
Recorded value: 60 kg
